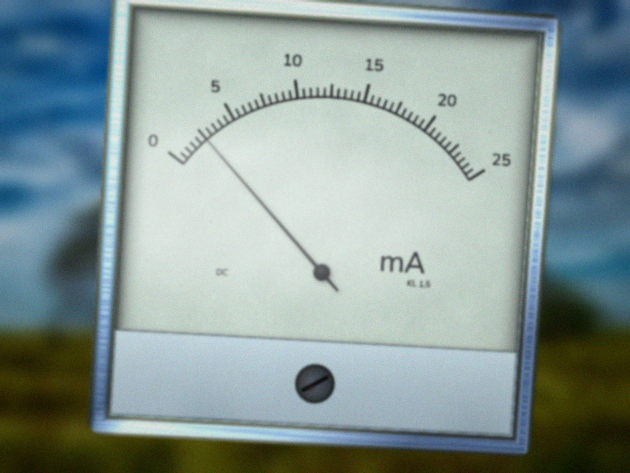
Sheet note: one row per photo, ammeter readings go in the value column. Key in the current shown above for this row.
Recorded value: 2.5 mA
